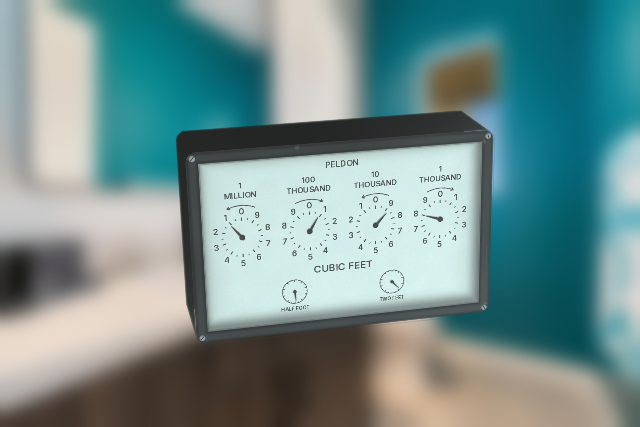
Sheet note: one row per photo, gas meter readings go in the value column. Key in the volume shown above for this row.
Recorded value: 108800 ft³
